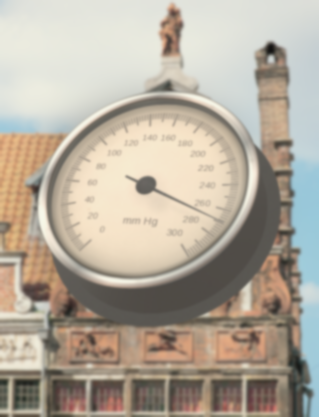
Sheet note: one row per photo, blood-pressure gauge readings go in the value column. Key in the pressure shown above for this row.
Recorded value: 270 mmHg
